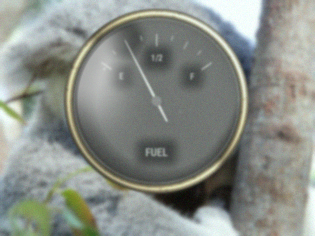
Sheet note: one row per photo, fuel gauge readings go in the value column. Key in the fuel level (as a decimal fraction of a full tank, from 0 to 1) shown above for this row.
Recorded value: 0.25
